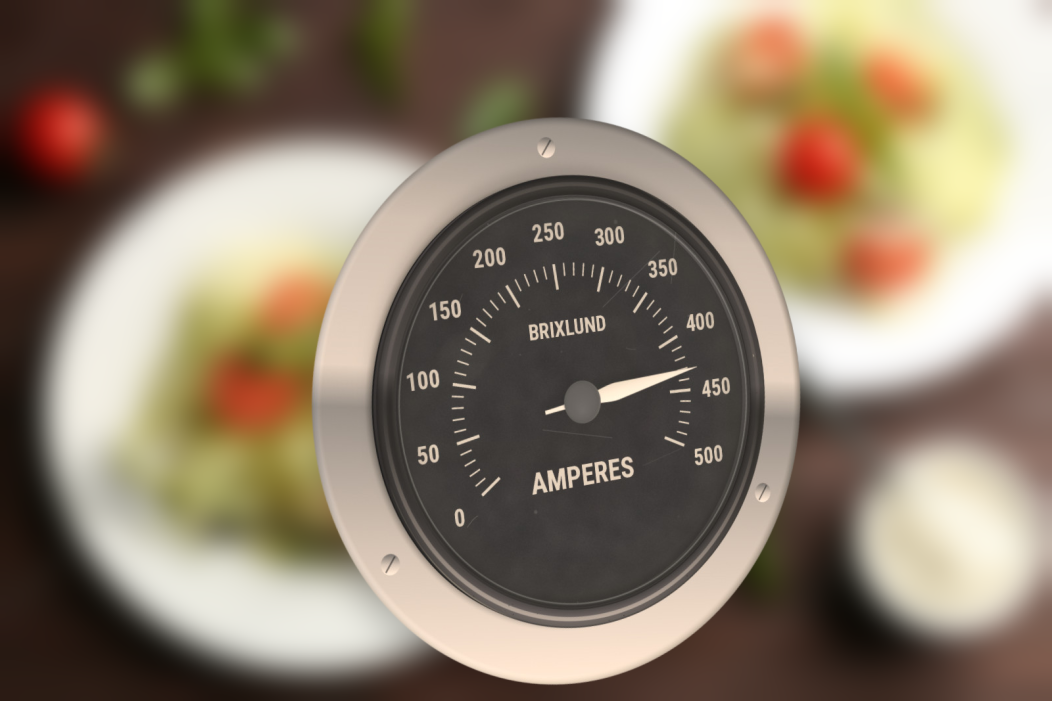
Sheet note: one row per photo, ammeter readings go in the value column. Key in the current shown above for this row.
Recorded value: 430 A
